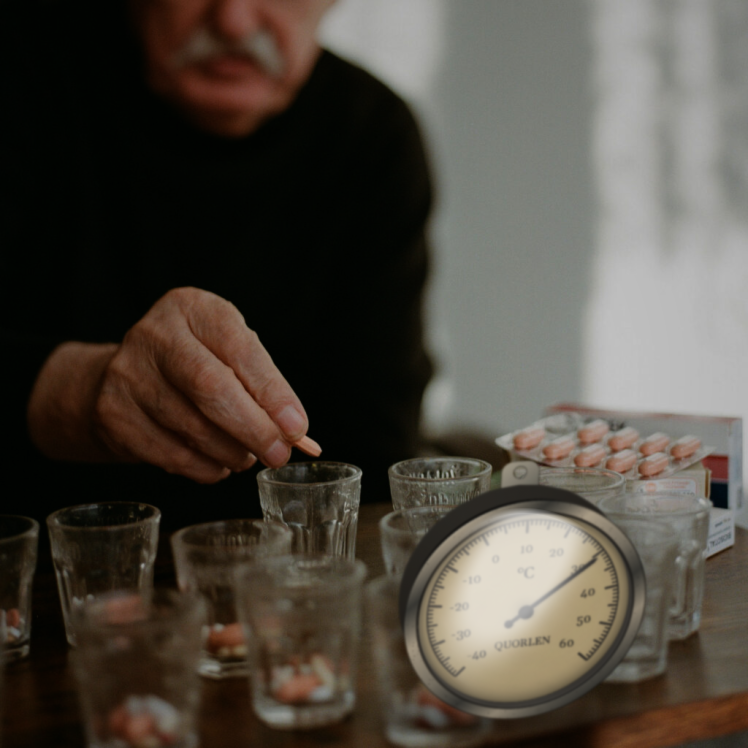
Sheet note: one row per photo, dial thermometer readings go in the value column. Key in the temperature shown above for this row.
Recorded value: 30 °C
